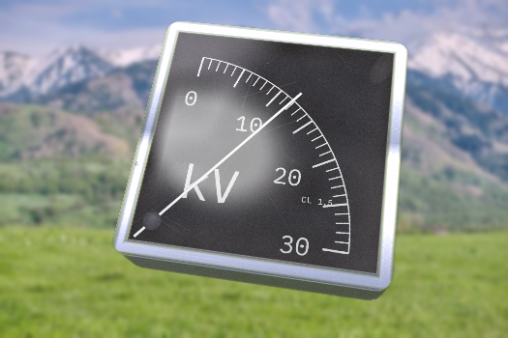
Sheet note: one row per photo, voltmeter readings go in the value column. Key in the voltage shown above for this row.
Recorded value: 12 kV
